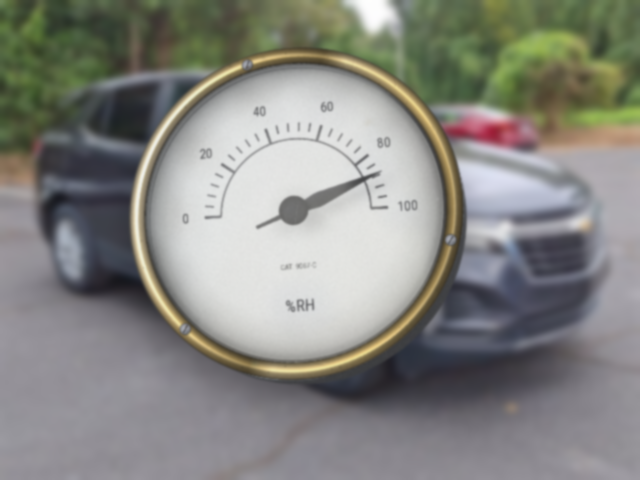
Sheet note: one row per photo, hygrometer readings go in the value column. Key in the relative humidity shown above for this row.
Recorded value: 88 %
